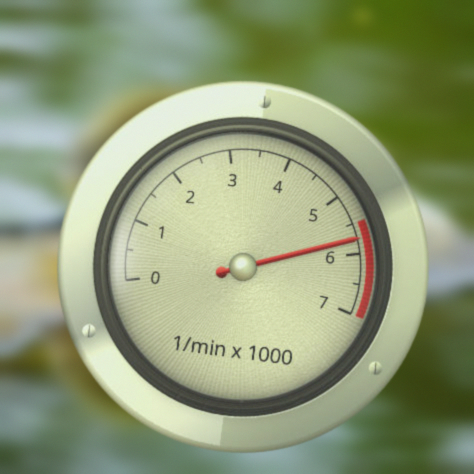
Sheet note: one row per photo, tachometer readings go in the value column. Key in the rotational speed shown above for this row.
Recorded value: 5750 rpm
